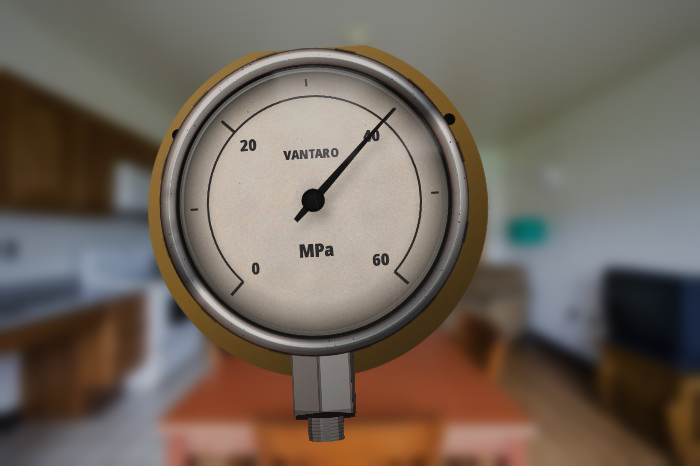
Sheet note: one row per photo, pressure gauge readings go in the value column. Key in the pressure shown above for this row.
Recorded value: 40 MPa
